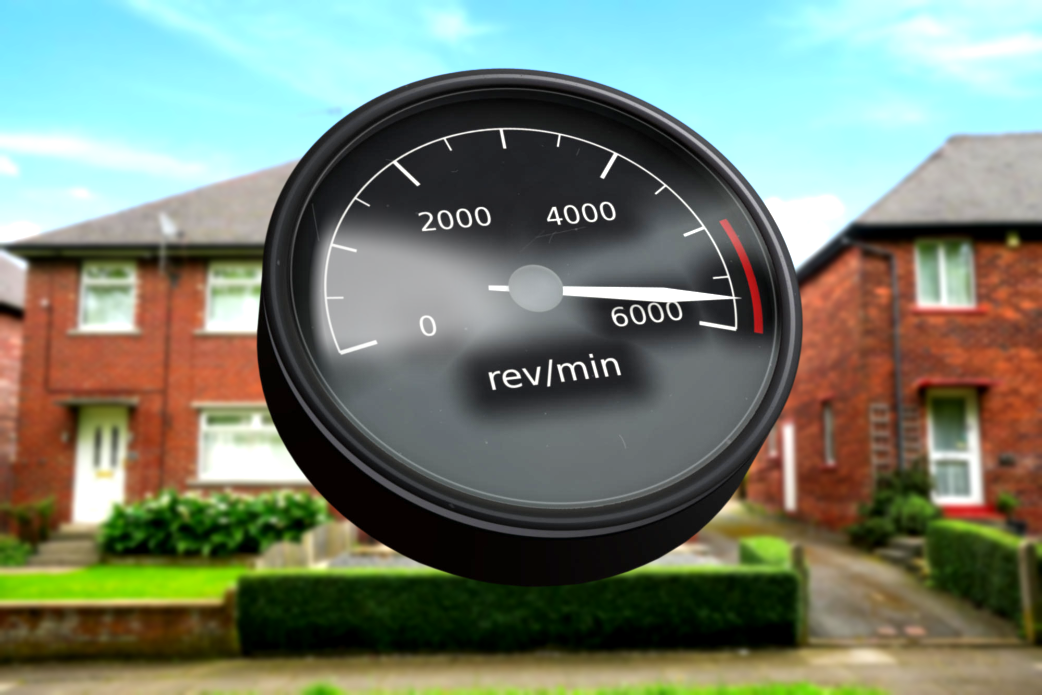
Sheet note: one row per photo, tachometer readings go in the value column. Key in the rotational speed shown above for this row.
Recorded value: 5750 rpm
